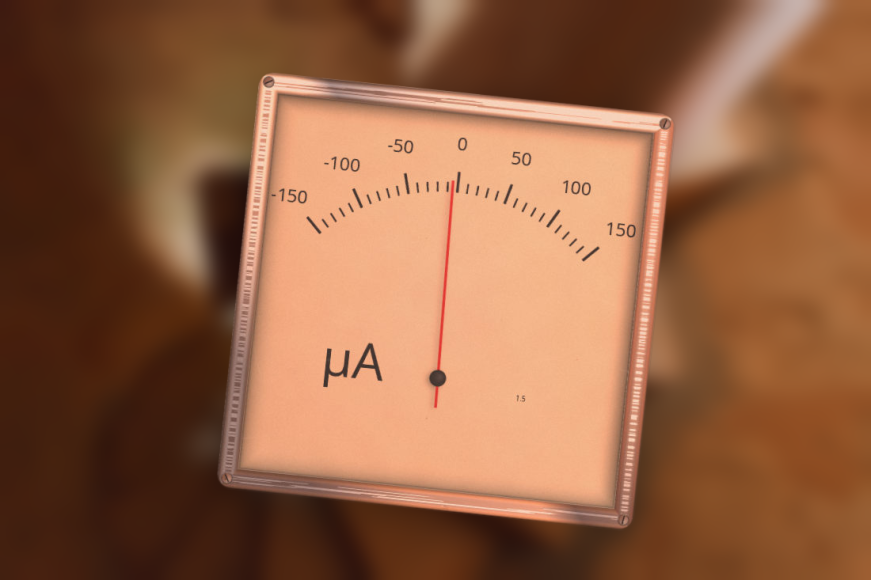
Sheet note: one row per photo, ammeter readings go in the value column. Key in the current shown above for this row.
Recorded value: -5 µA
